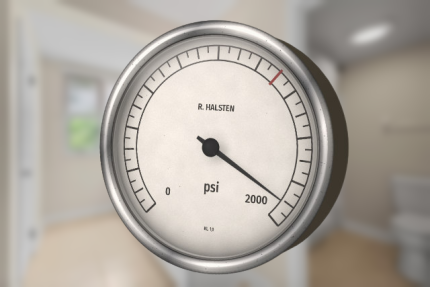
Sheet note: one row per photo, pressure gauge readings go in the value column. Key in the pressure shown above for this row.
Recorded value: 1900 psi
